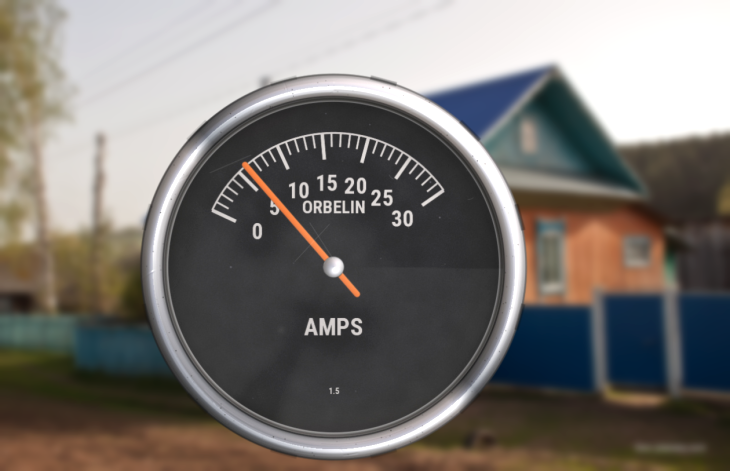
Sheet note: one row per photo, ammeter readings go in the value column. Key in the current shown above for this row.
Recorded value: 6 A
